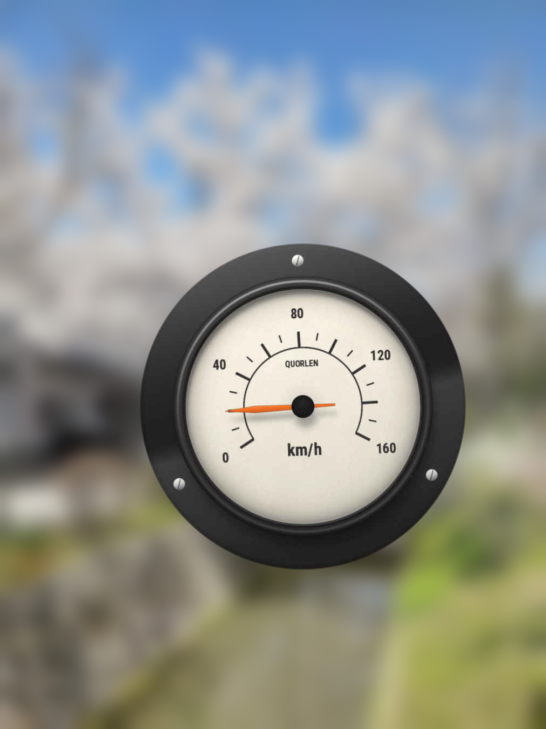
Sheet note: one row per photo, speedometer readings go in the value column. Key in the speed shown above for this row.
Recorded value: 20 km/h
